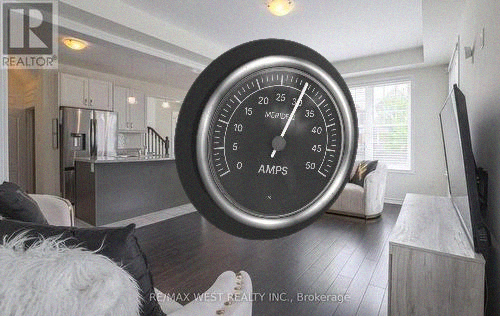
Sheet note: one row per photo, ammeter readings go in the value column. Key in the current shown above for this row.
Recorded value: 30 A
